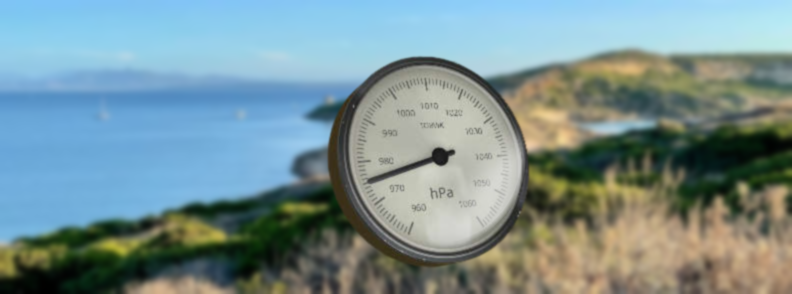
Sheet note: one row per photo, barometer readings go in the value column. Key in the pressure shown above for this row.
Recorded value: 975 hPa
